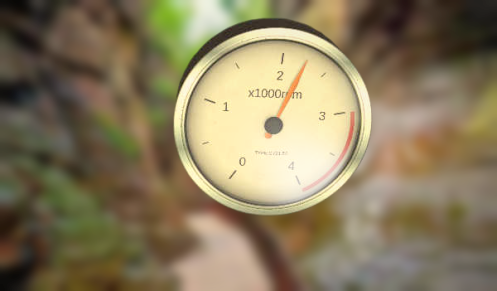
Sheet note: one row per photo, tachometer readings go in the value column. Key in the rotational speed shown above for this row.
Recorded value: 2250 rpm
